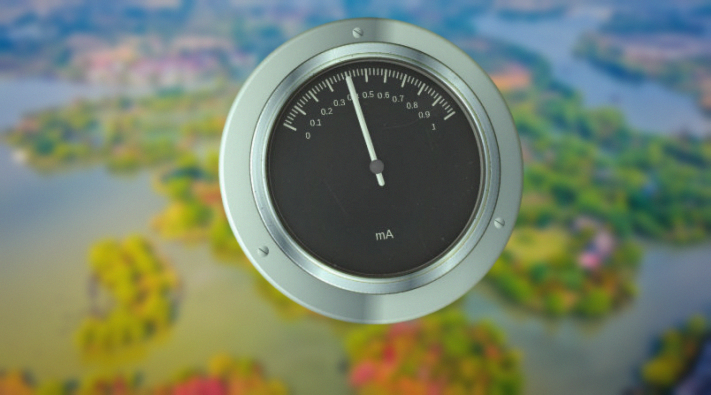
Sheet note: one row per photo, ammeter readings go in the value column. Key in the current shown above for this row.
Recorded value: 0.4 mA
